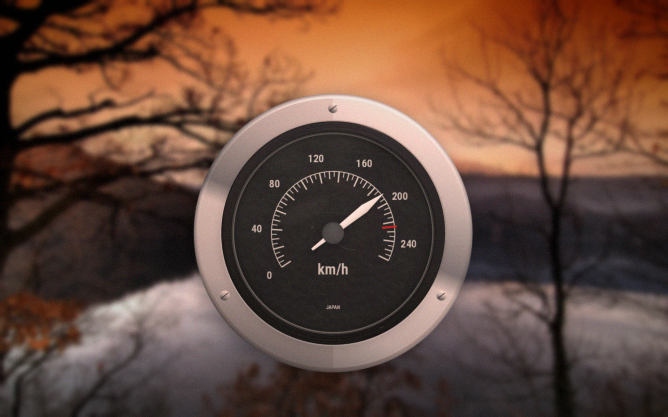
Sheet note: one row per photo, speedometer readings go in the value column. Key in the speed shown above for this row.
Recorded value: 190 km/h
